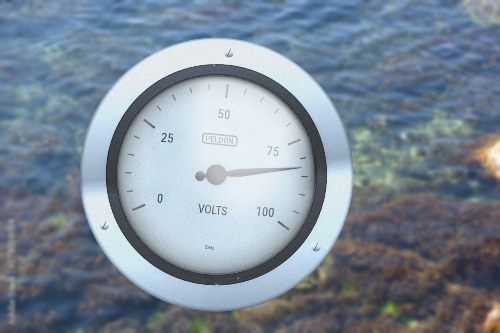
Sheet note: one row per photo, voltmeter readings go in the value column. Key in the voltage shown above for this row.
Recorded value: 82.5 V
